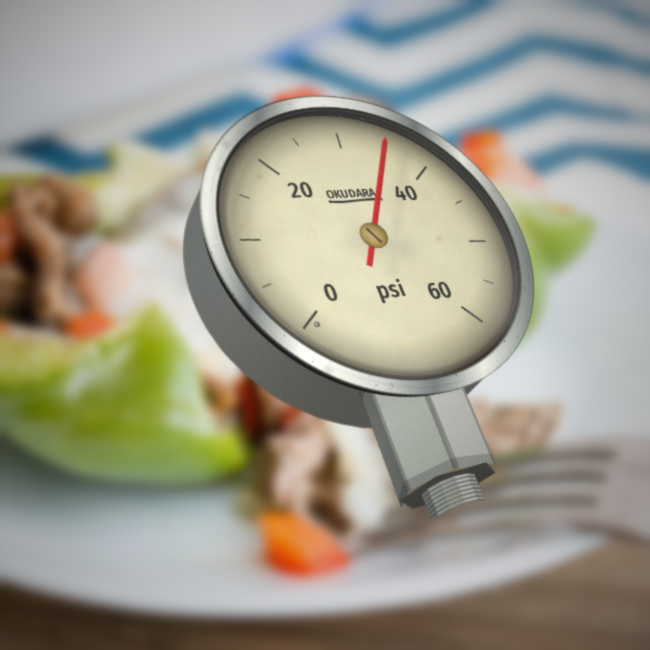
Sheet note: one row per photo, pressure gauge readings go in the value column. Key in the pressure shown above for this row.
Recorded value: 35 psi
